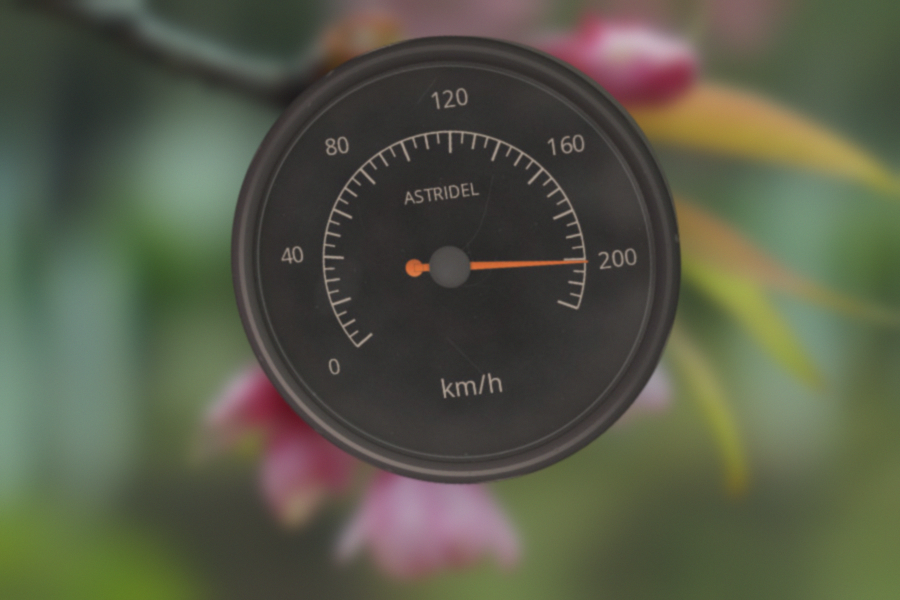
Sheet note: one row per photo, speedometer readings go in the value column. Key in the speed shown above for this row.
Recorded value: 200 km/h
